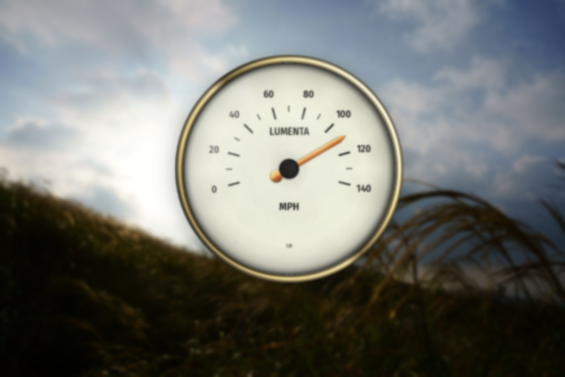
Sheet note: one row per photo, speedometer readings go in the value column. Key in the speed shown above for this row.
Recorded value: 110 mph
